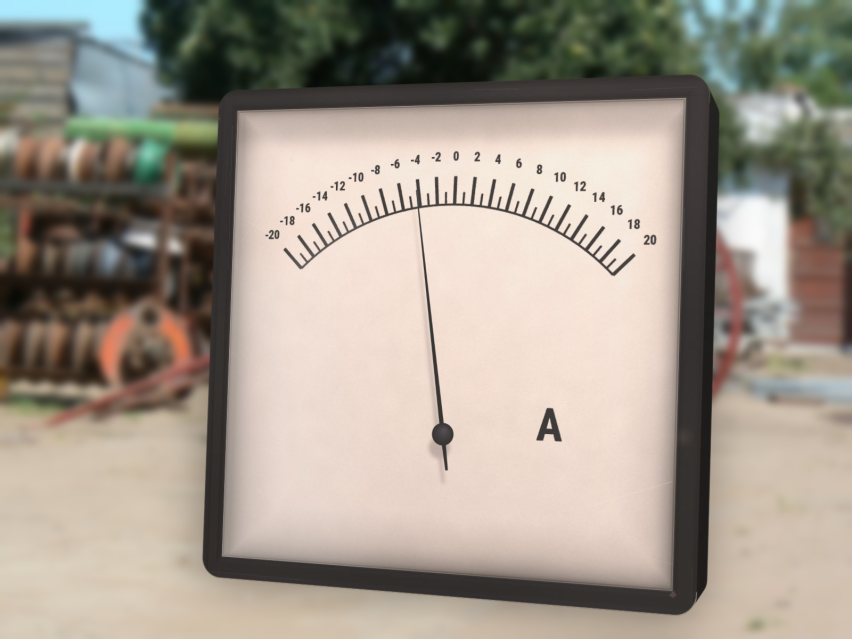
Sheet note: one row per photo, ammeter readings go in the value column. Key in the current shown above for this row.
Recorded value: -4 A
